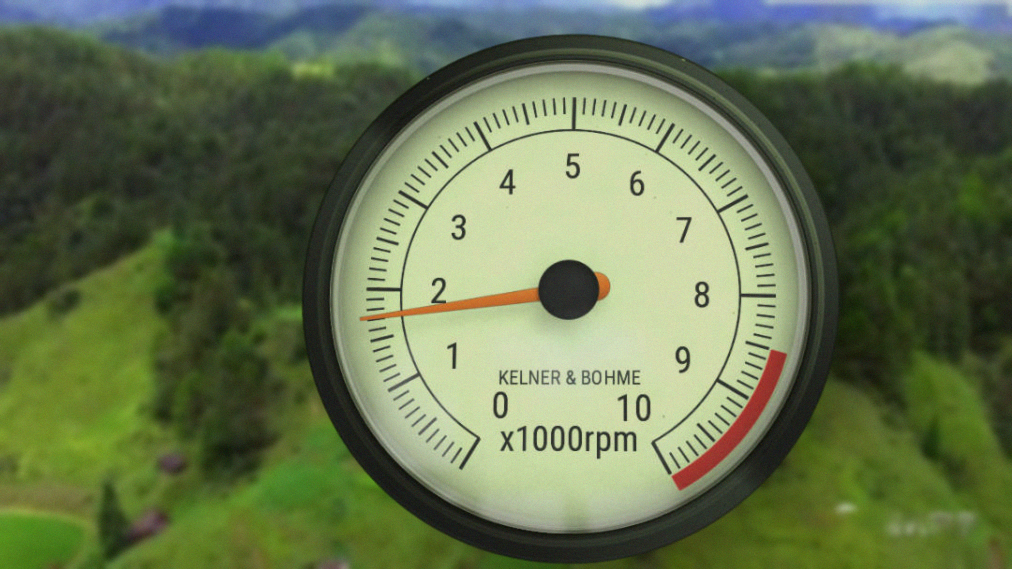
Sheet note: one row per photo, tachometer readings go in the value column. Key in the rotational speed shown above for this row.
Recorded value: 1700 rpm
